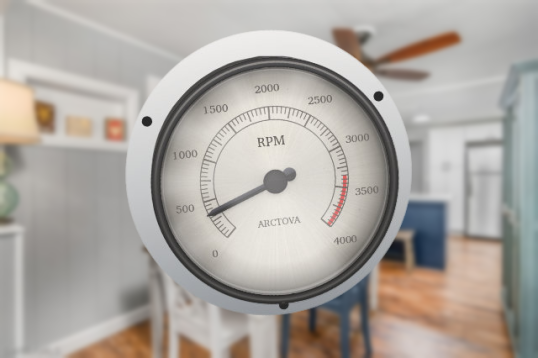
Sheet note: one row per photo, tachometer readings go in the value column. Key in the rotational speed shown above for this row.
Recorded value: 350 rpm
